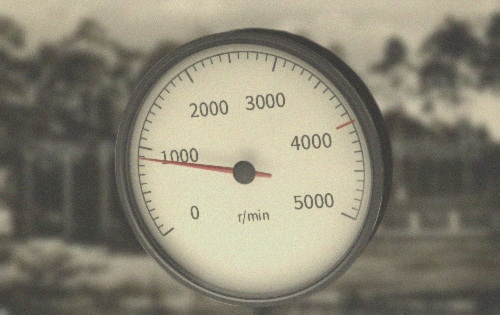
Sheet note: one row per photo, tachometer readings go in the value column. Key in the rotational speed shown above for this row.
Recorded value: 900 rpm
